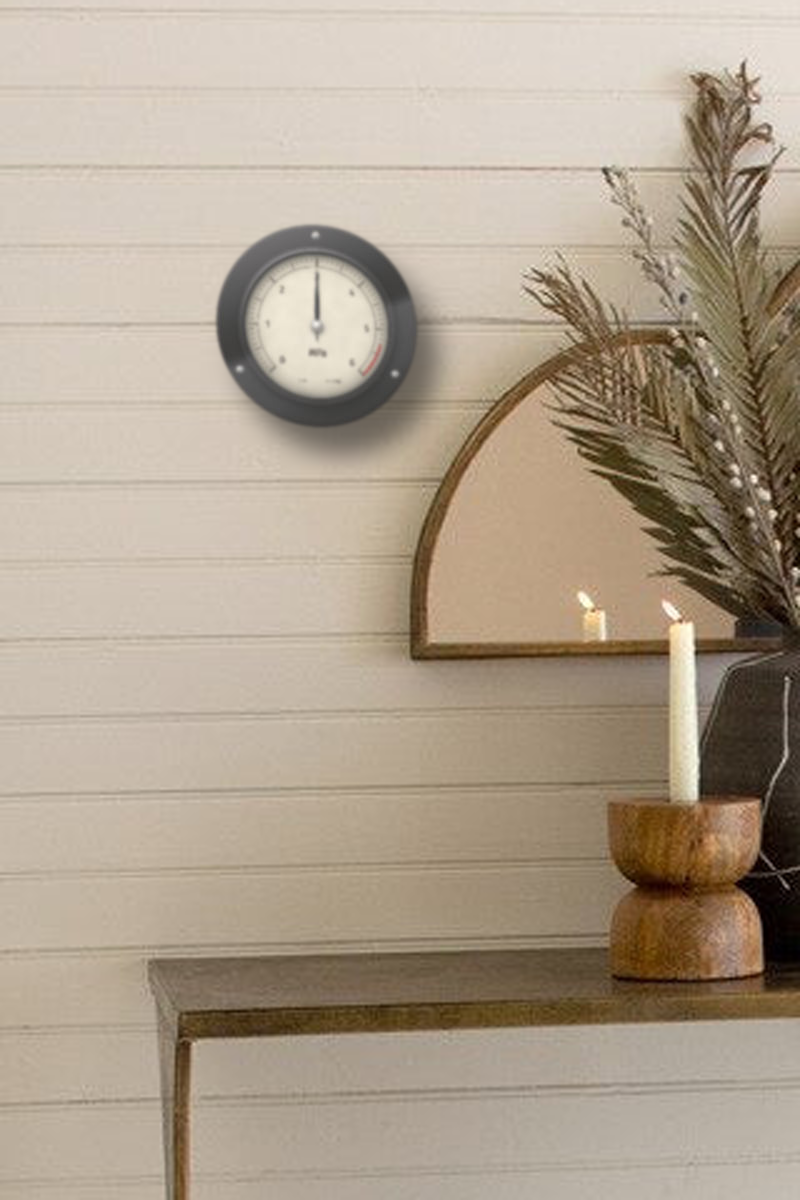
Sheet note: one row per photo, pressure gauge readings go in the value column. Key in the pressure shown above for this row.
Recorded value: 3 MPa
